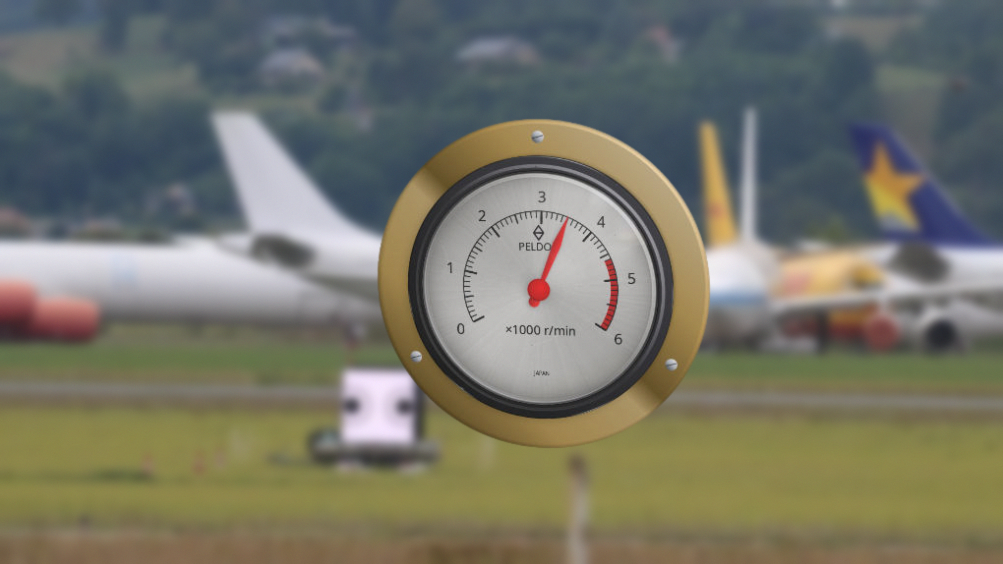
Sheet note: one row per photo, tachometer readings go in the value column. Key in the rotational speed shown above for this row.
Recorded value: 3500 rpm
